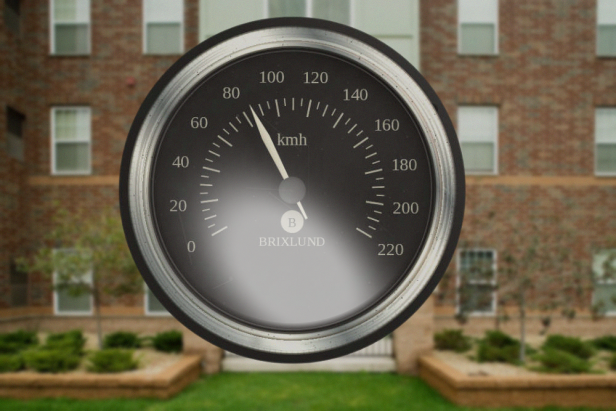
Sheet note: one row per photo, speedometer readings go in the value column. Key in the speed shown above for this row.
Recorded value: 85 km/h
